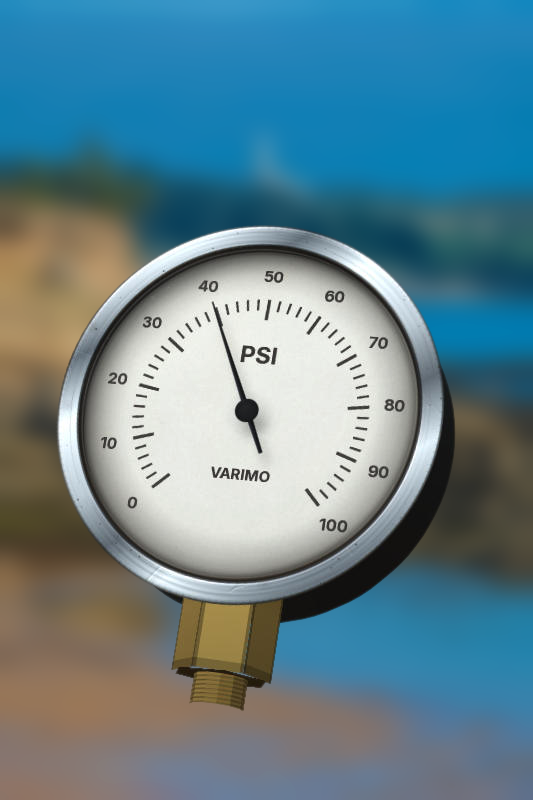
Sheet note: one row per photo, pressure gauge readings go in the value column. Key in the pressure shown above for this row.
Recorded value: 40 psi
